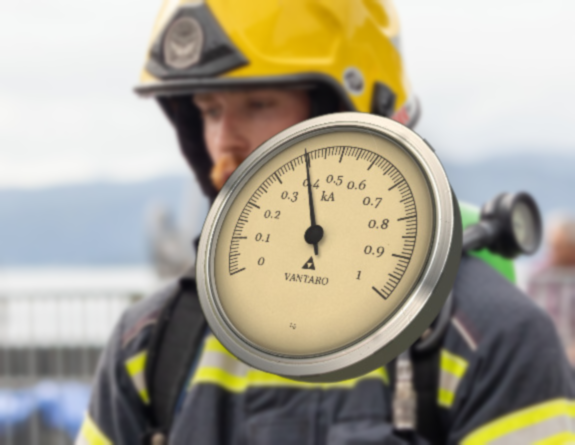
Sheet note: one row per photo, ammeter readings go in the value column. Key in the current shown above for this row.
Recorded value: 0.4 kA
